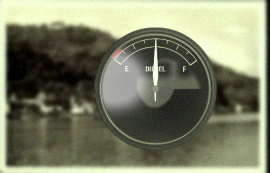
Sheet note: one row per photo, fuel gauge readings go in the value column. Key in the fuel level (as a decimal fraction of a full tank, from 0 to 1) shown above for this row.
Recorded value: 0.5
